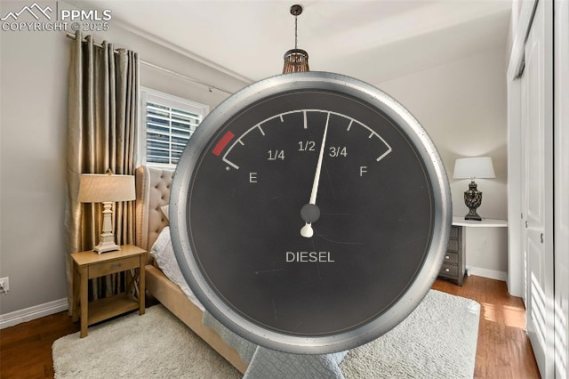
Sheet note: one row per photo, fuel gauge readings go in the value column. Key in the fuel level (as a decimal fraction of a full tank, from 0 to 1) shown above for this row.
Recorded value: 0.625
